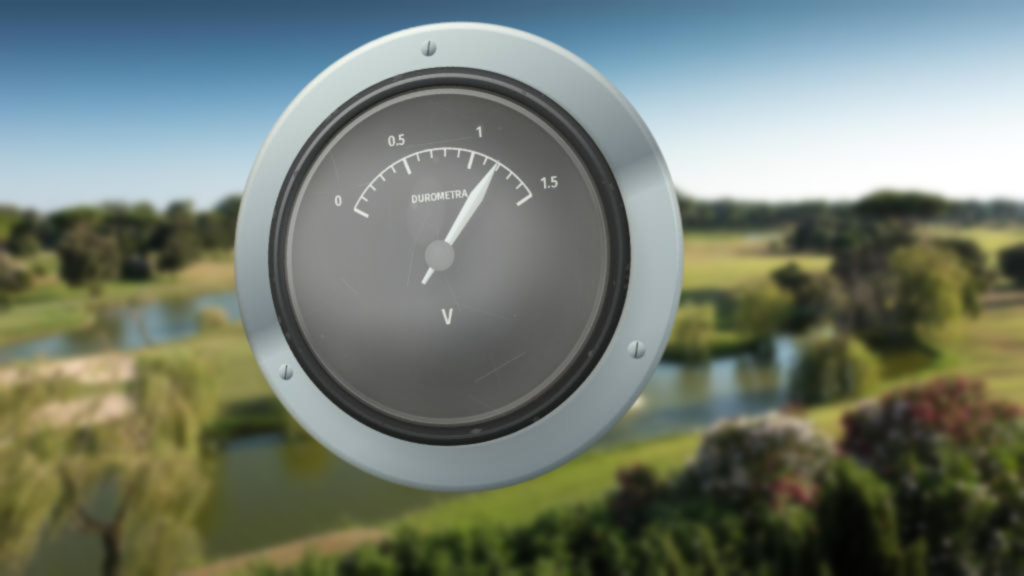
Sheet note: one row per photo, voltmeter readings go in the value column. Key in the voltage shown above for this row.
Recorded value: 1.2 V
